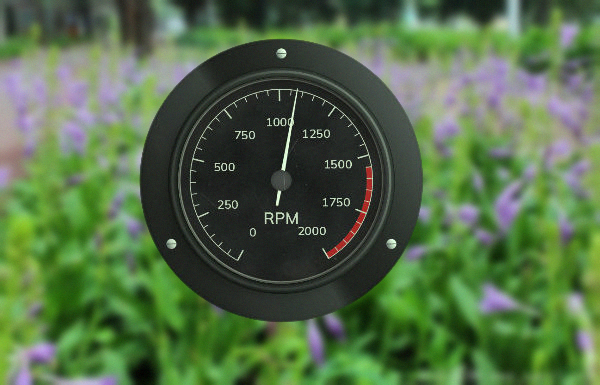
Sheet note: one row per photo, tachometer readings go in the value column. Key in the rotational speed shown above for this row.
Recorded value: 1075 rpm
